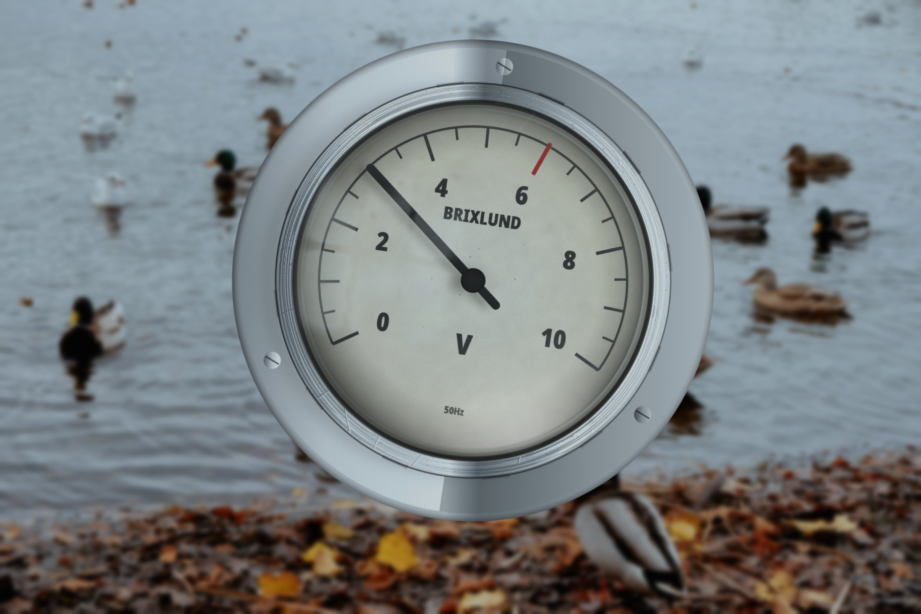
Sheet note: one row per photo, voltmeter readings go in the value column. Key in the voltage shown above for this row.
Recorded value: 3 V
